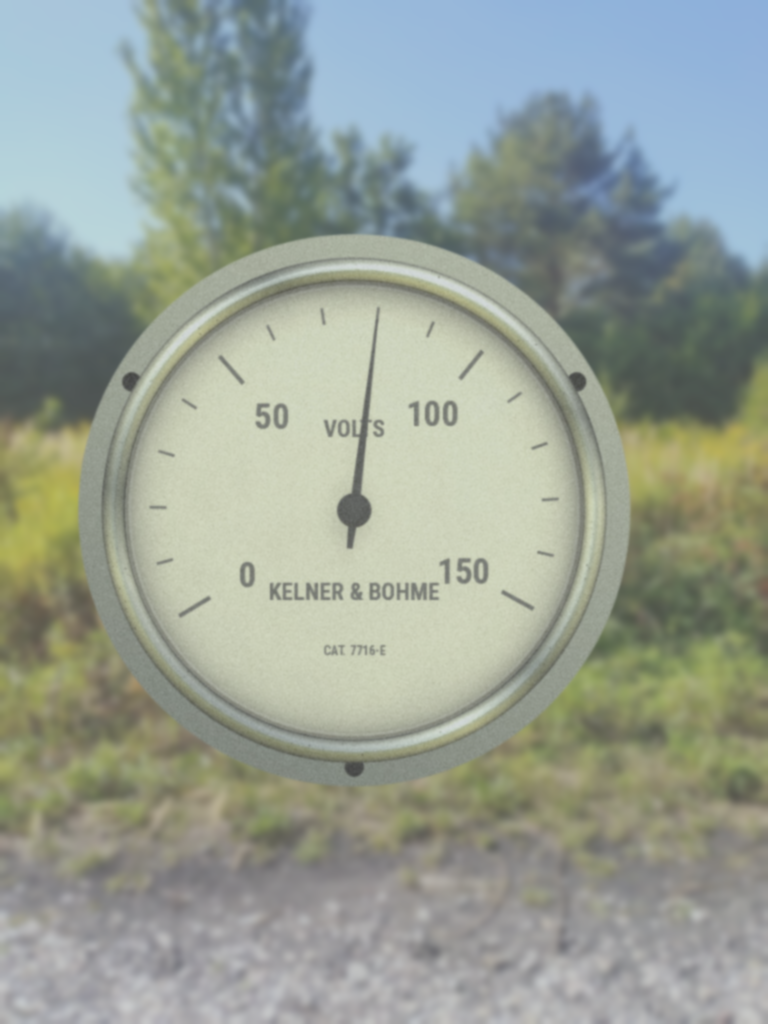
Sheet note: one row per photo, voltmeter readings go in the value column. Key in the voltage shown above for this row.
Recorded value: 80 V
